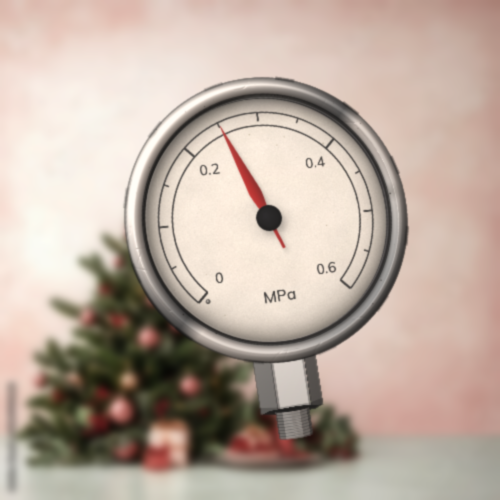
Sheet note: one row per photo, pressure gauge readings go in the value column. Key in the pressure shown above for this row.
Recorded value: 0.25 MPa
